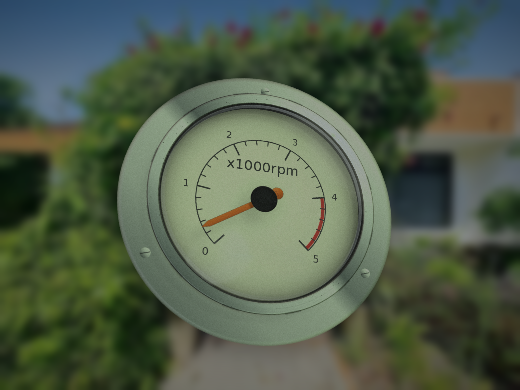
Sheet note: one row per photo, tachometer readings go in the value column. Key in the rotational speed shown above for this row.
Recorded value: 300 rpm
